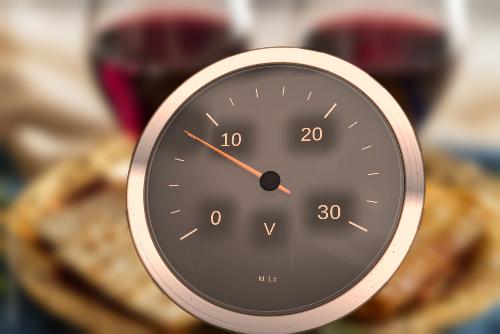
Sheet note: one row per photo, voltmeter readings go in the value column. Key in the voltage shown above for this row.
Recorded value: 8 V
